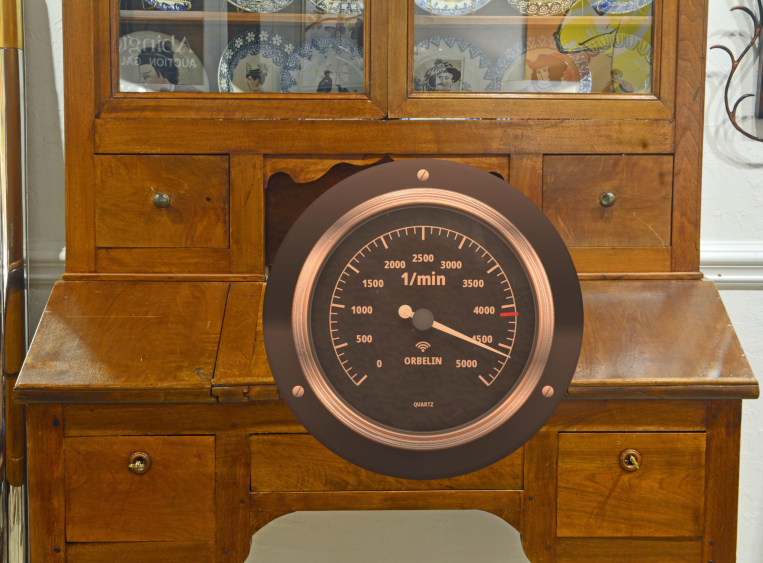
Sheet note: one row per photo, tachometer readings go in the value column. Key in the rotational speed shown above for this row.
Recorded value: 4600 rpm
